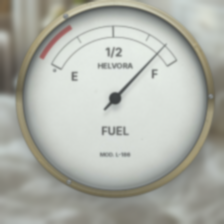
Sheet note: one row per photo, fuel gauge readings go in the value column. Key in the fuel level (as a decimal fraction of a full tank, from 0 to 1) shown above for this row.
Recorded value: 0.875
